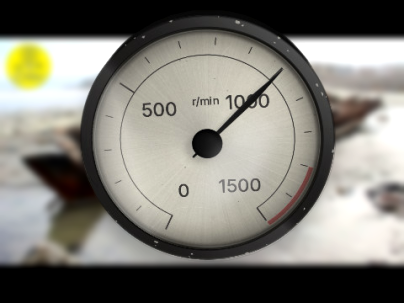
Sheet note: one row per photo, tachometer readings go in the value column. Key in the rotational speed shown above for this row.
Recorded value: 1000 rpm
